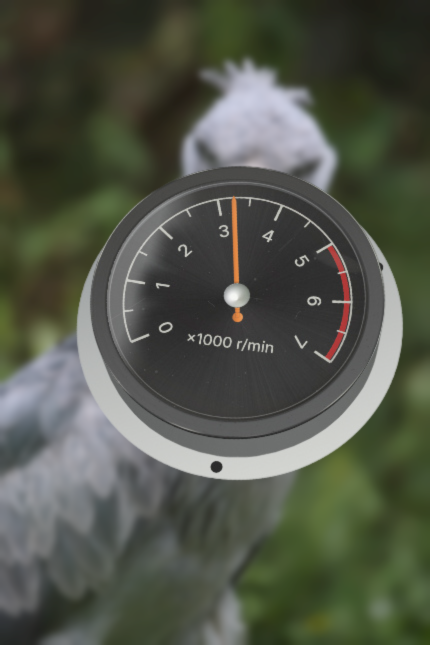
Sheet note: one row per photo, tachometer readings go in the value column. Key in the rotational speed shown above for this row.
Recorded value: 3250 rpm
